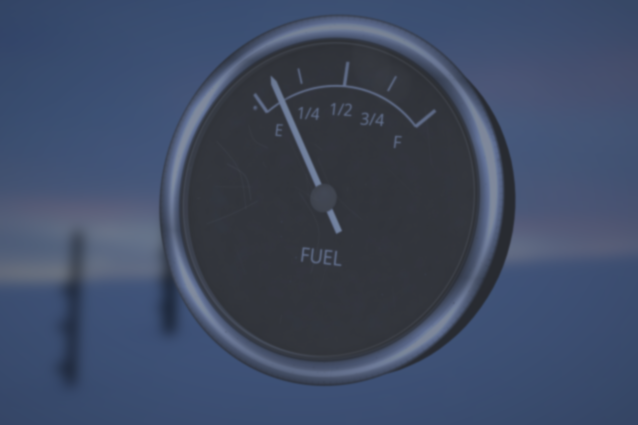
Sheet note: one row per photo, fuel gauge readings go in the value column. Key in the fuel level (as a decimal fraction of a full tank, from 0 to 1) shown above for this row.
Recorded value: 0.125
